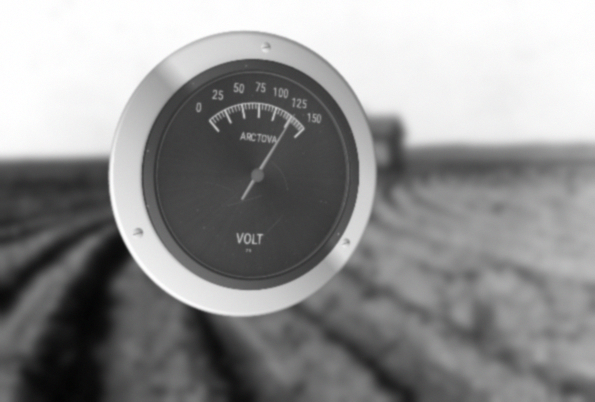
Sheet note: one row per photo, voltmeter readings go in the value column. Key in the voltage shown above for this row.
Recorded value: 125 V
